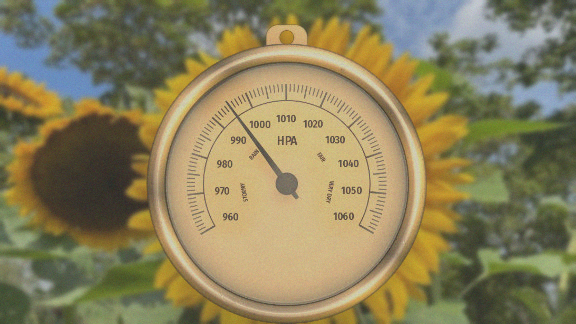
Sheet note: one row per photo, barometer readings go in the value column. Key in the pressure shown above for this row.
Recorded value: 995 hPa
